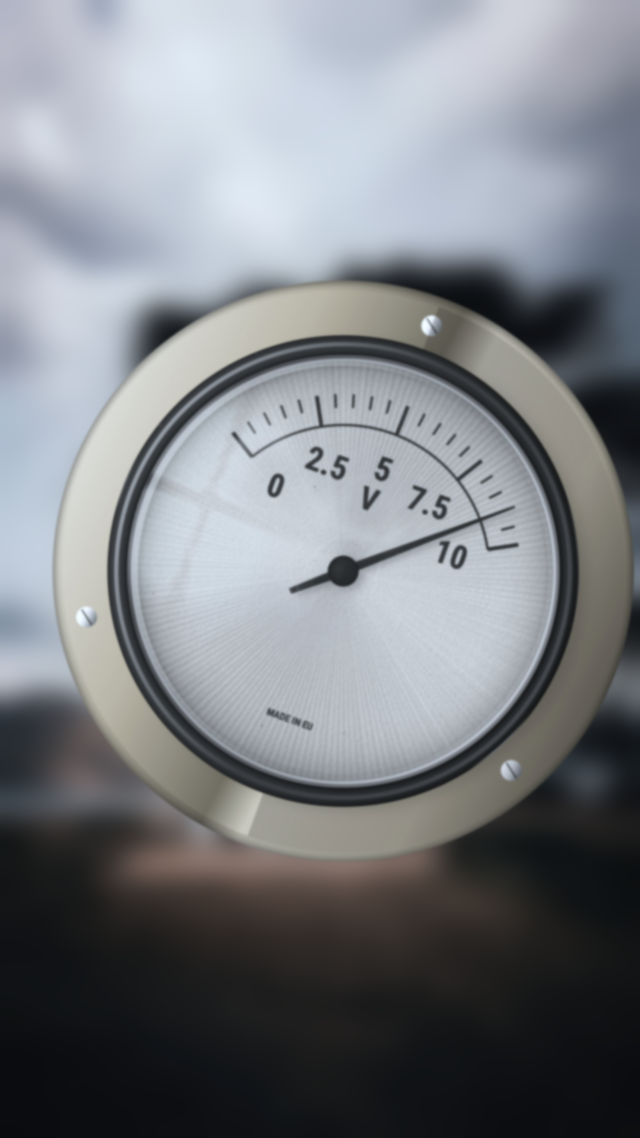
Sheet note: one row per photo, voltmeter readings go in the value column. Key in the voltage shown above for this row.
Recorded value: 9 V
